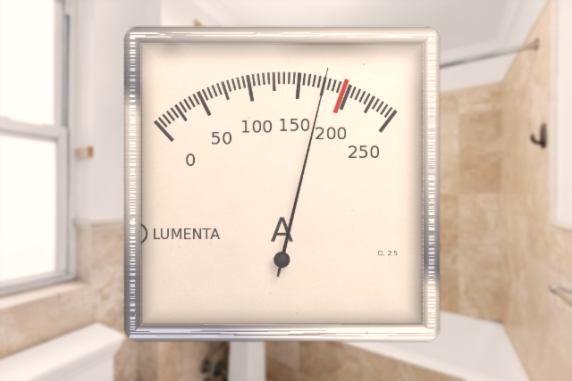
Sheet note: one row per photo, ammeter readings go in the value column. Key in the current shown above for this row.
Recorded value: 175 A
